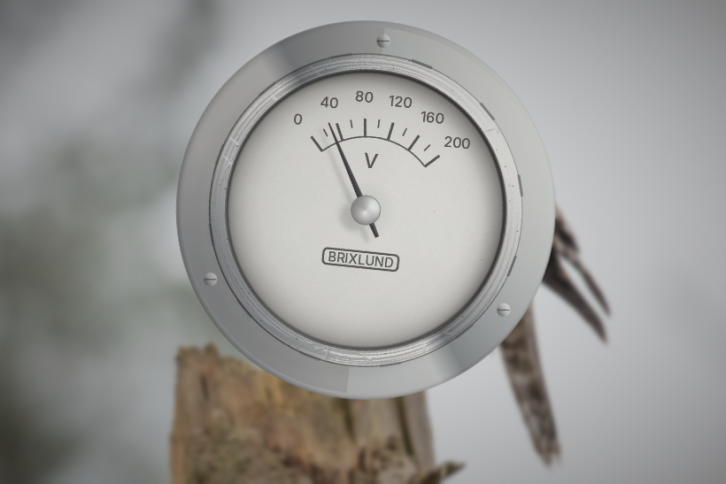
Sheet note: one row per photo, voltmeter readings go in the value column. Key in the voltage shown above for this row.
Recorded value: 30 V
